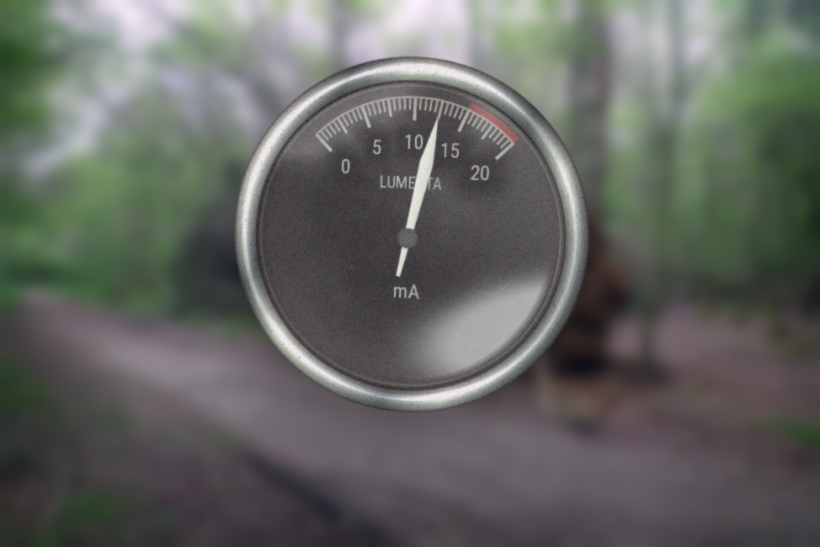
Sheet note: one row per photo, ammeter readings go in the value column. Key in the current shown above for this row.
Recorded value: 12.5 mA
